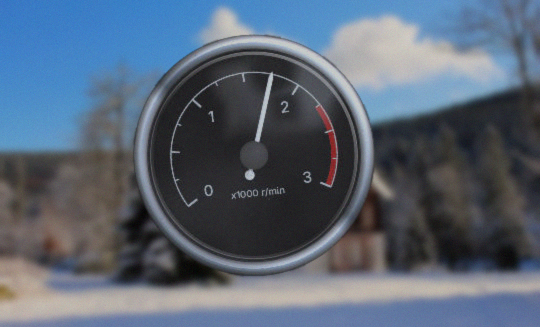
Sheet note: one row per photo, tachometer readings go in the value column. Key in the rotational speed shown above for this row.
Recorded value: 1750 rpm
